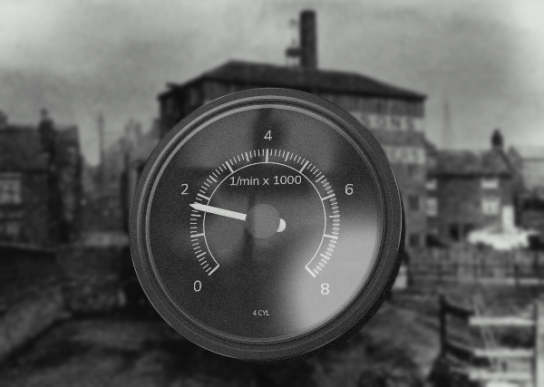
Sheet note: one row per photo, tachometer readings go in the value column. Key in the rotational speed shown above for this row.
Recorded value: 1700 rpm
